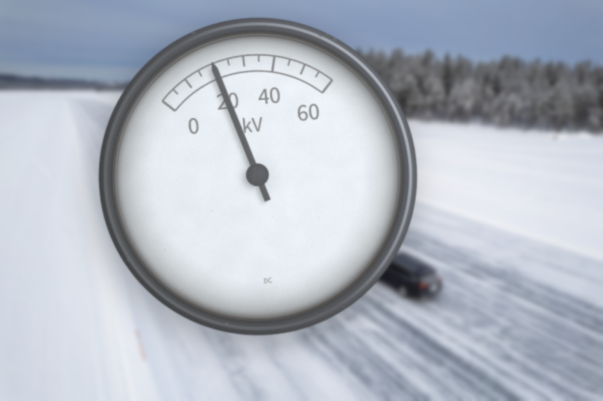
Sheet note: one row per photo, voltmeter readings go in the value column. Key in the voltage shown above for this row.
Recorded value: 20 kV
